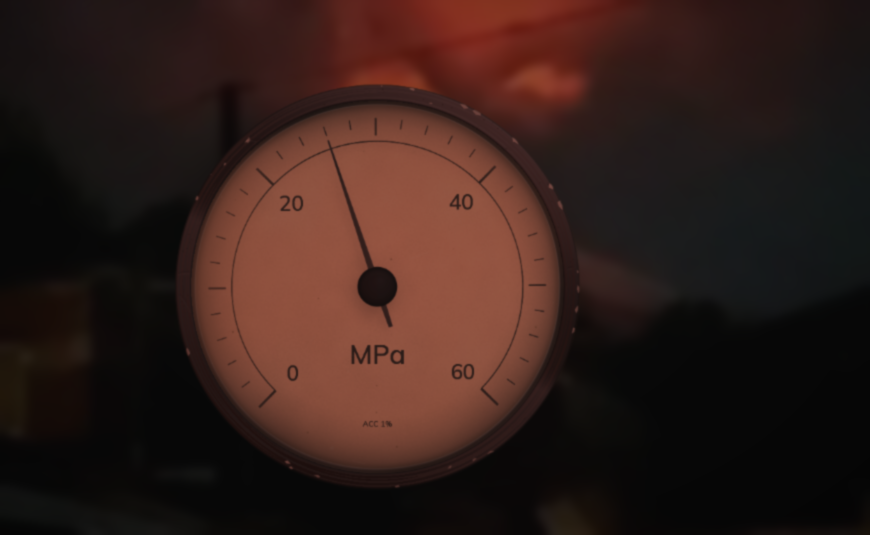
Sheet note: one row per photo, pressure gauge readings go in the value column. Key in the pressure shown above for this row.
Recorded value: 26 MPa
